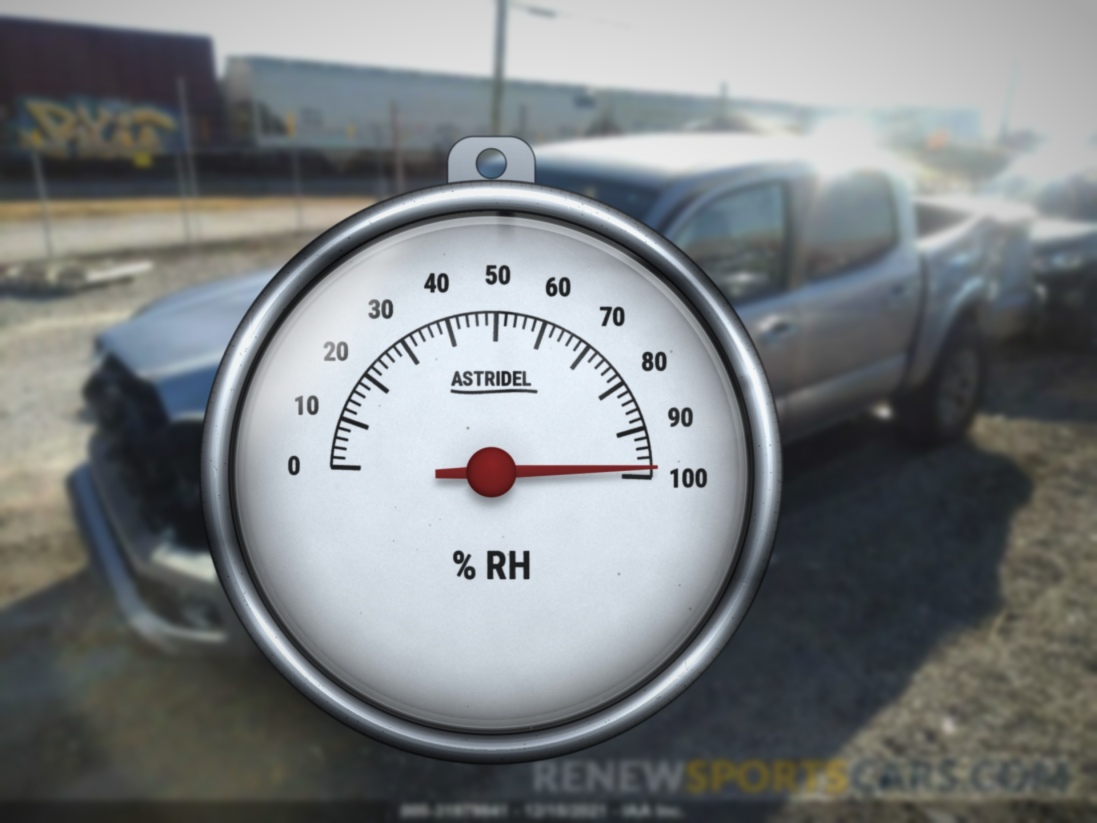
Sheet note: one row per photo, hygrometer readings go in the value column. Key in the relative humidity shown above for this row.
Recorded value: 98 %
